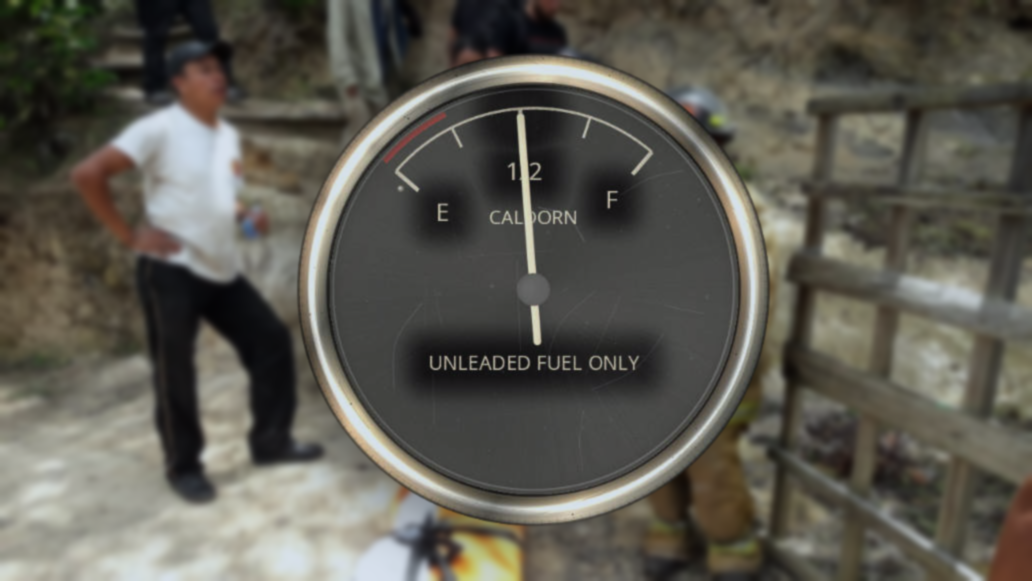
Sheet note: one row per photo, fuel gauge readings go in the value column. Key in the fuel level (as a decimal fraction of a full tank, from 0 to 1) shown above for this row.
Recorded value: 0.5
